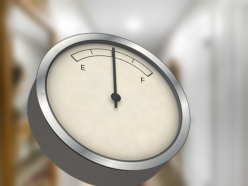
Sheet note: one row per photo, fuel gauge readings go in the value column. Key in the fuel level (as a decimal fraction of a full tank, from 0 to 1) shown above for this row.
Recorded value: 0.5
